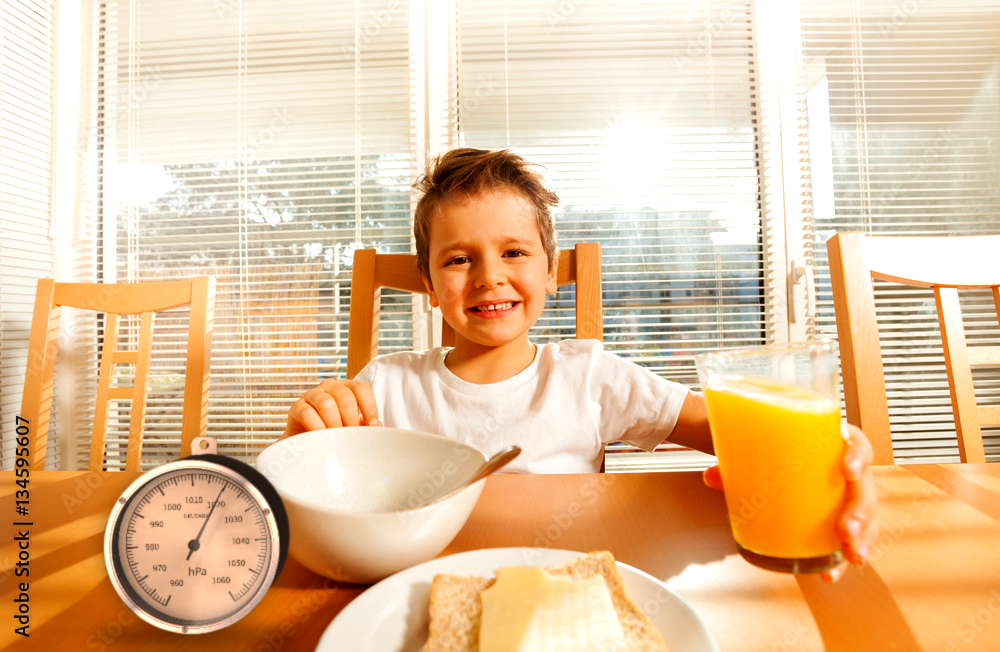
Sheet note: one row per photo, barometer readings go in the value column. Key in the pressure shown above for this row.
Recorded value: 1020 hPa
